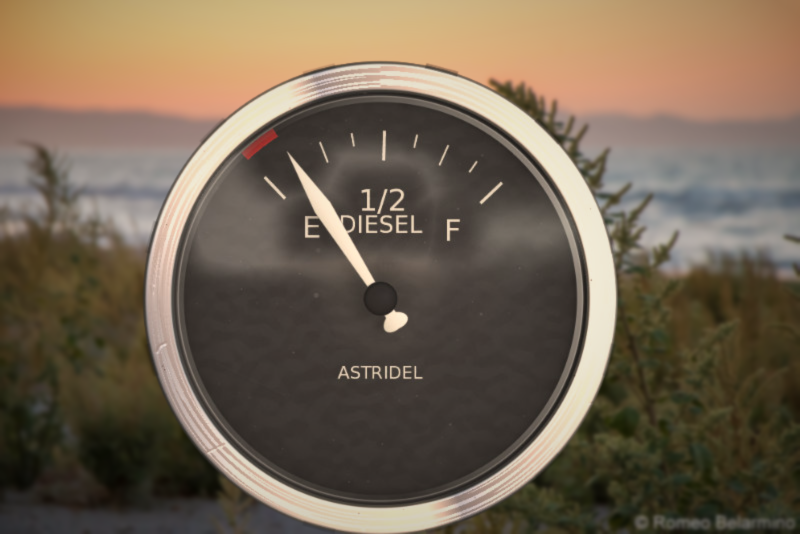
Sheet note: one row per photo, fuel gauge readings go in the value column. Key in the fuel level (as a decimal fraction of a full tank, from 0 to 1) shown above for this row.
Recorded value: 0.125
